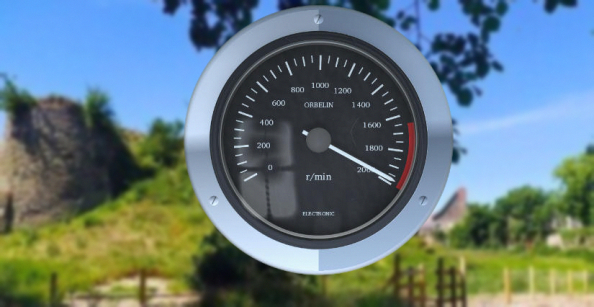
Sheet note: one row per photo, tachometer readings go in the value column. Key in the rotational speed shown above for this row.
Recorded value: 1975 rpm
